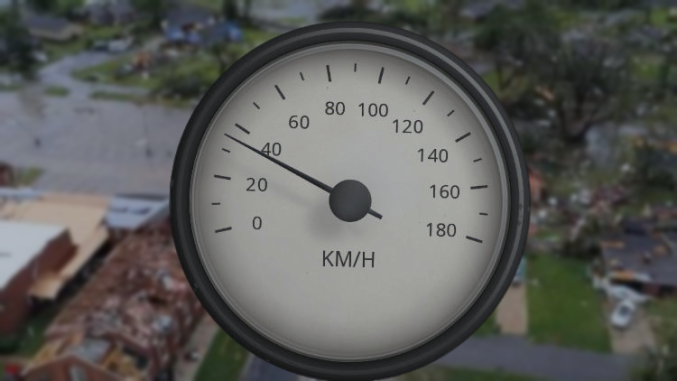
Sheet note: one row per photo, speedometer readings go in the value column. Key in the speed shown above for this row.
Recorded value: 35 km/h
